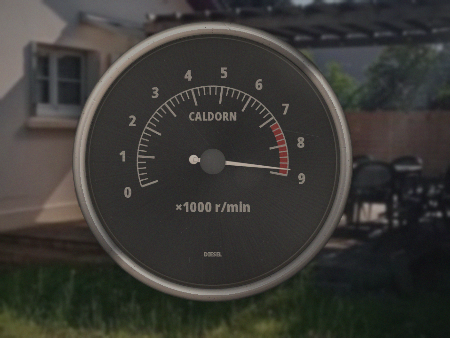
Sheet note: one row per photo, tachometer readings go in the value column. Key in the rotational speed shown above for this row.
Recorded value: 8800 rpm
